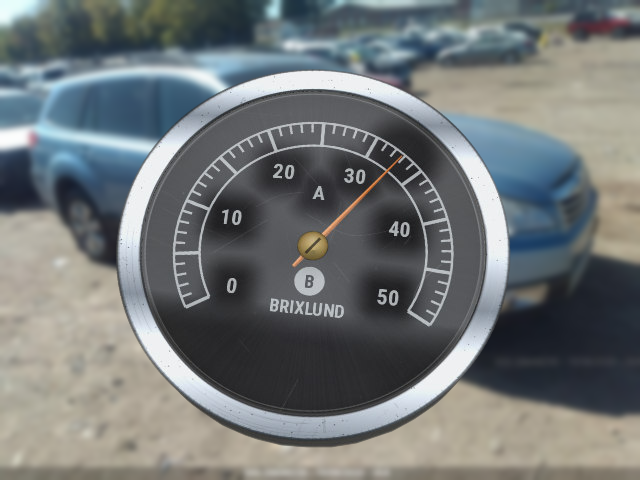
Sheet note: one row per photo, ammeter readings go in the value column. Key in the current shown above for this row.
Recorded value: 33 A
